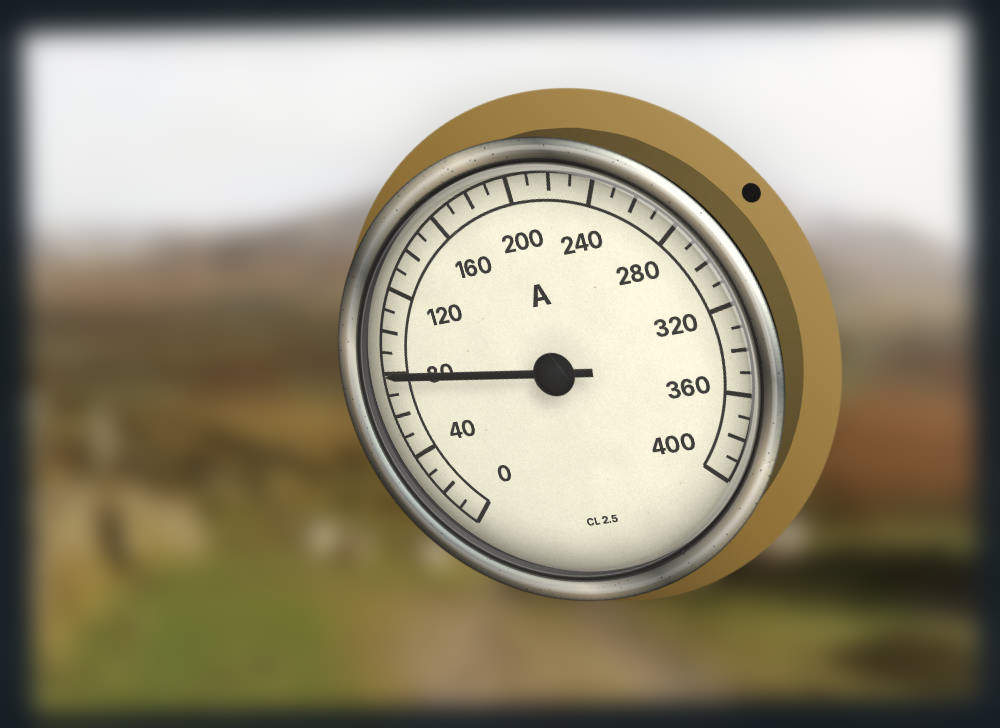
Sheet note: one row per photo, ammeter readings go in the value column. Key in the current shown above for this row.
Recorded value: 80 A
